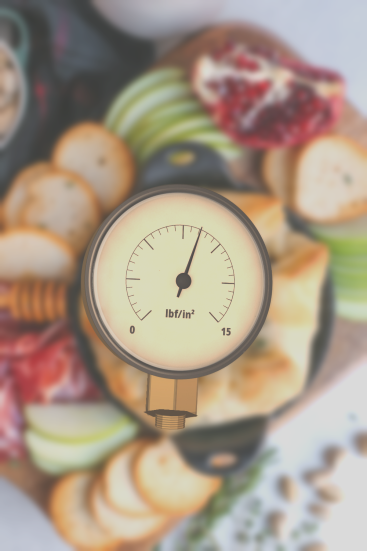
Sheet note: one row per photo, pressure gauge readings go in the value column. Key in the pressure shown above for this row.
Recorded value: 8.5 psi
